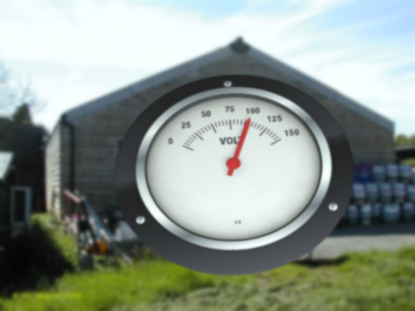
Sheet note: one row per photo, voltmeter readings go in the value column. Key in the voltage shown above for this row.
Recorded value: 100 V
